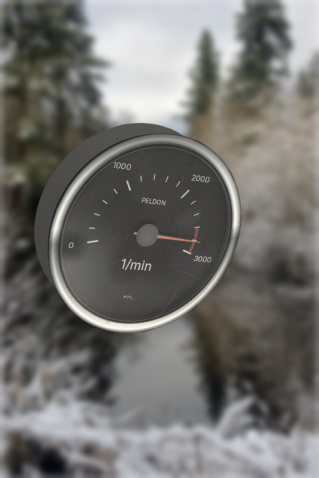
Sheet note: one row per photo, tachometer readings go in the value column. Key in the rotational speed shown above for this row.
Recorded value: 2800 rpm
